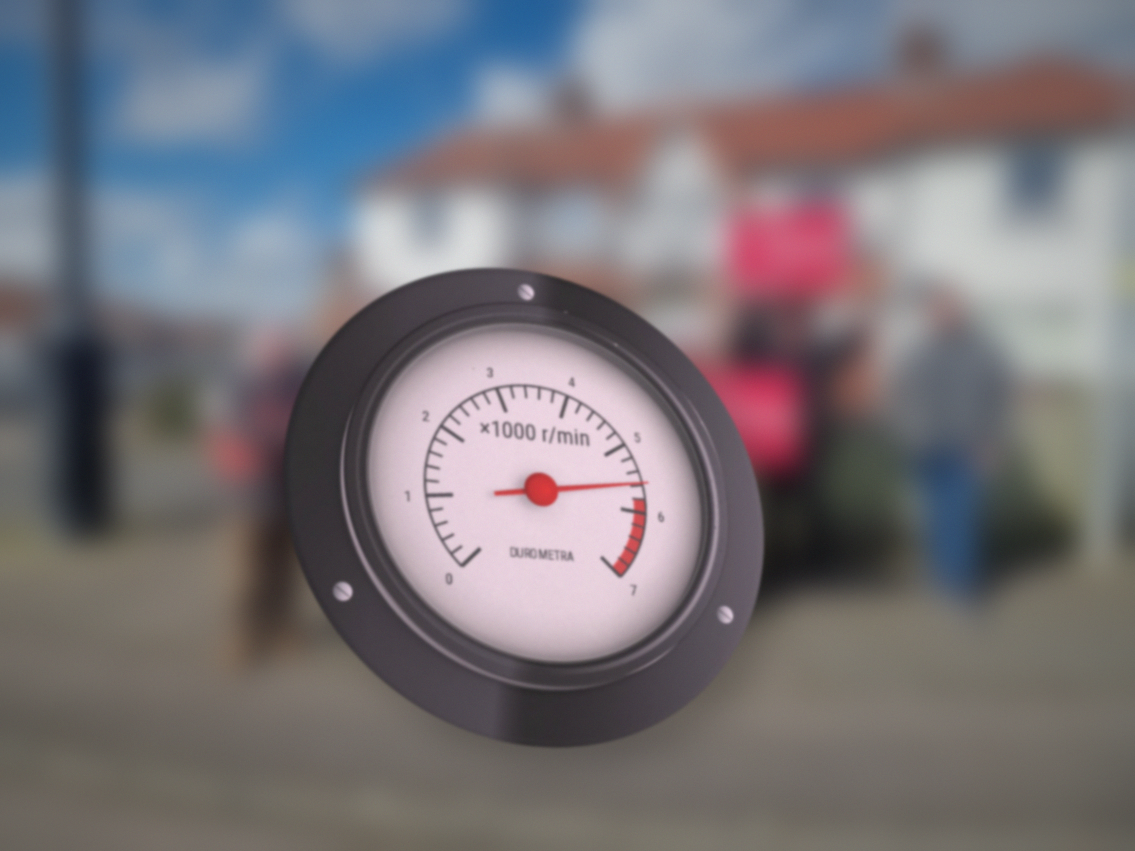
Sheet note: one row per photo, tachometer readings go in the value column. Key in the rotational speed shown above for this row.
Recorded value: 5600 rpm
